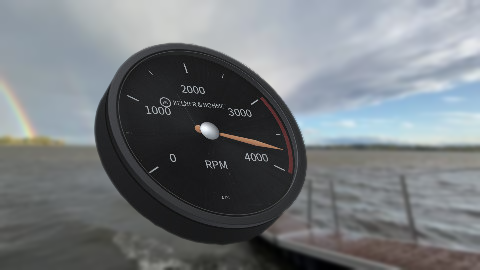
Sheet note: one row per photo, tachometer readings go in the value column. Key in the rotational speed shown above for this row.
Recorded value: 3750 rpm
